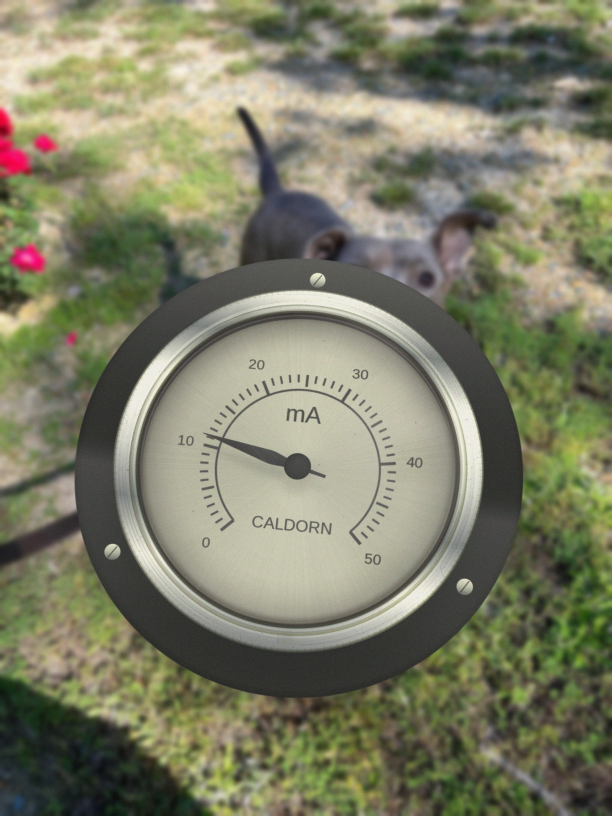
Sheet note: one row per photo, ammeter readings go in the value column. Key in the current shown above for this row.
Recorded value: 11 mA
